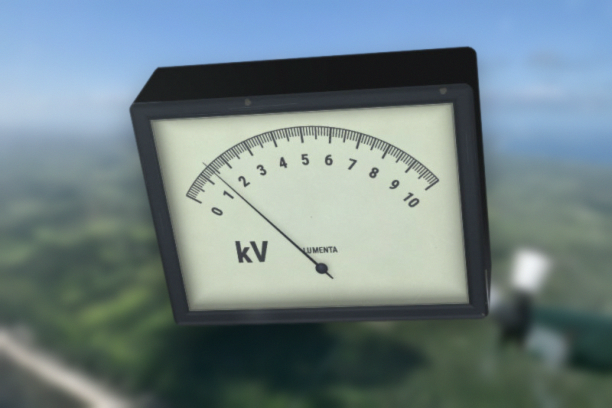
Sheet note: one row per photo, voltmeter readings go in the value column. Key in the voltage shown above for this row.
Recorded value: 1.5 kV
